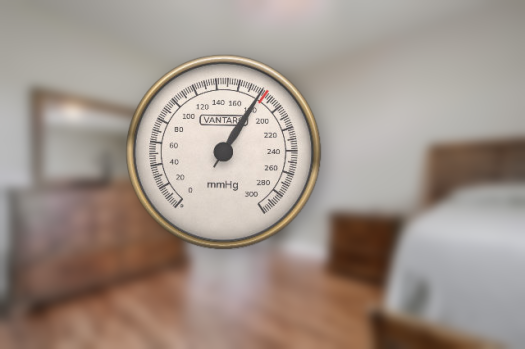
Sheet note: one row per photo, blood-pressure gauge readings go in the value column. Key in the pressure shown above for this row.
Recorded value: 180 mmHg
